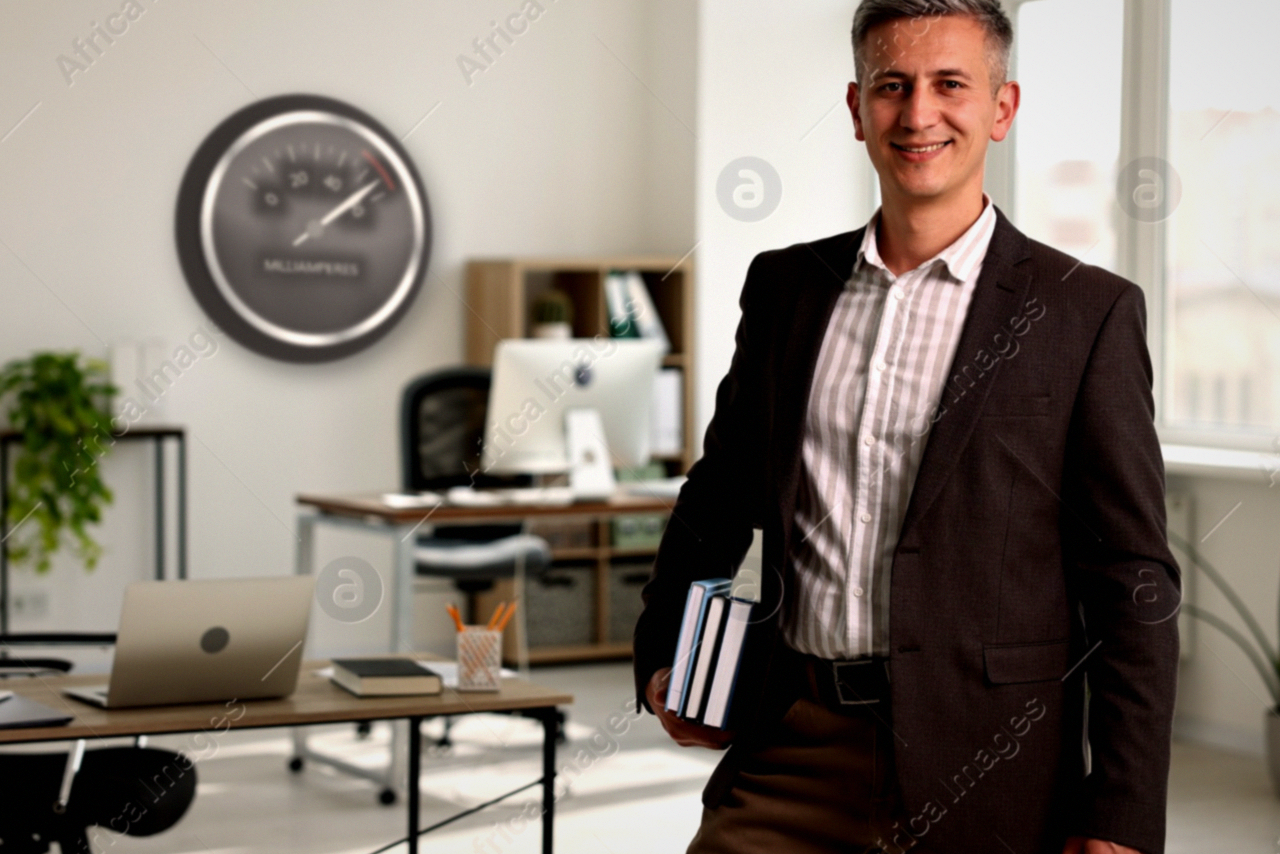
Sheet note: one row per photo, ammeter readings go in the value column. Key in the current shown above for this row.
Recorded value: 55 mA
